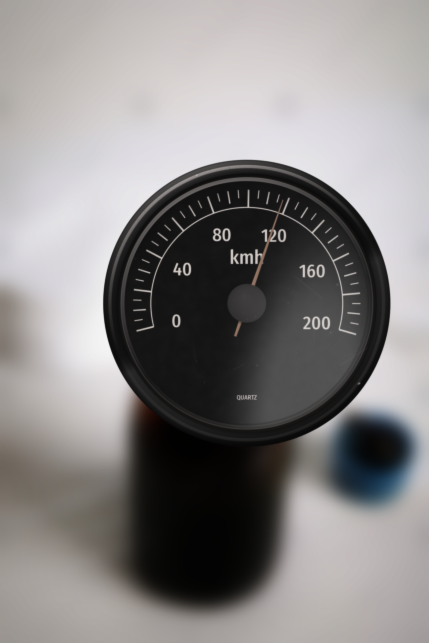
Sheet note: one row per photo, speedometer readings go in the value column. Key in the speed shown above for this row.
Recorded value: 117.5 km/h
